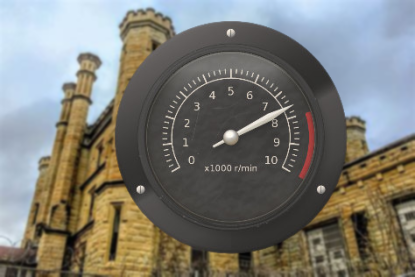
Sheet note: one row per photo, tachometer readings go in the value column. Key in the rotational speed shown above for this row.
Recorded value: 7600 rpm
